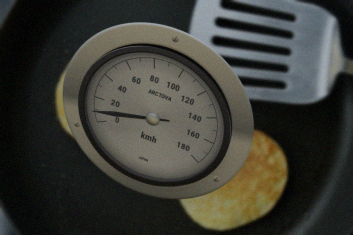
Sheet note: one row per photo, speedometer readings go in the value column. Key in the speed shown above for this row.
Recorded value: 10 km/h
